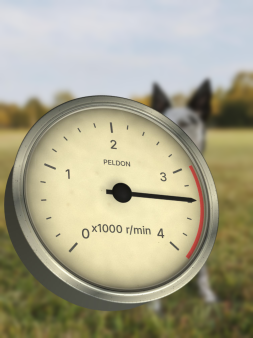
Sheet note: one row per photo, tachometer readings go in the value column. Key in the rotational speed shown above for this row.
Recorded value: 3400 rpm
